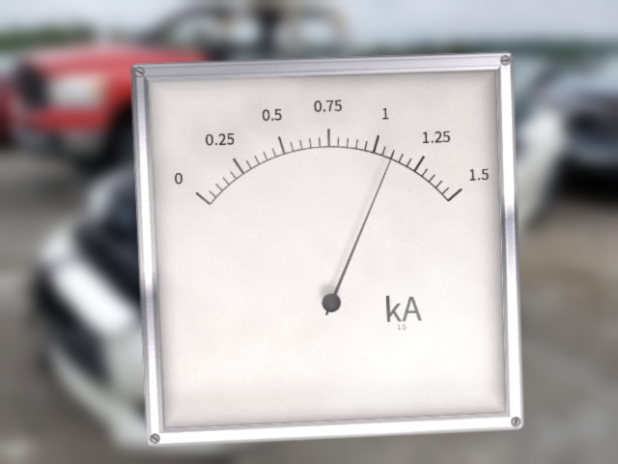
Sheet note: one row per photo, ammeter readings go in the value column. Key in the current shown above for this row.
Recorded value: 1.1 kA
